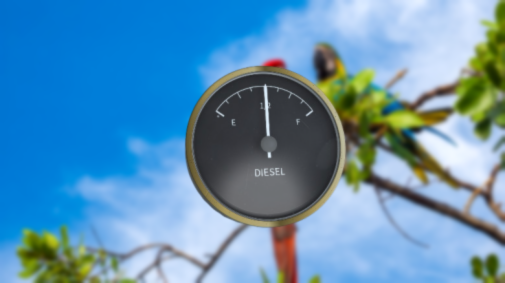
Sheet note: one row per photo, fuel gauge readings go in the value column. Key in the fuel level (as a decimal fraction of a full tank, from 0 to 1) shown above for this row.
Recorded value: 0.5
